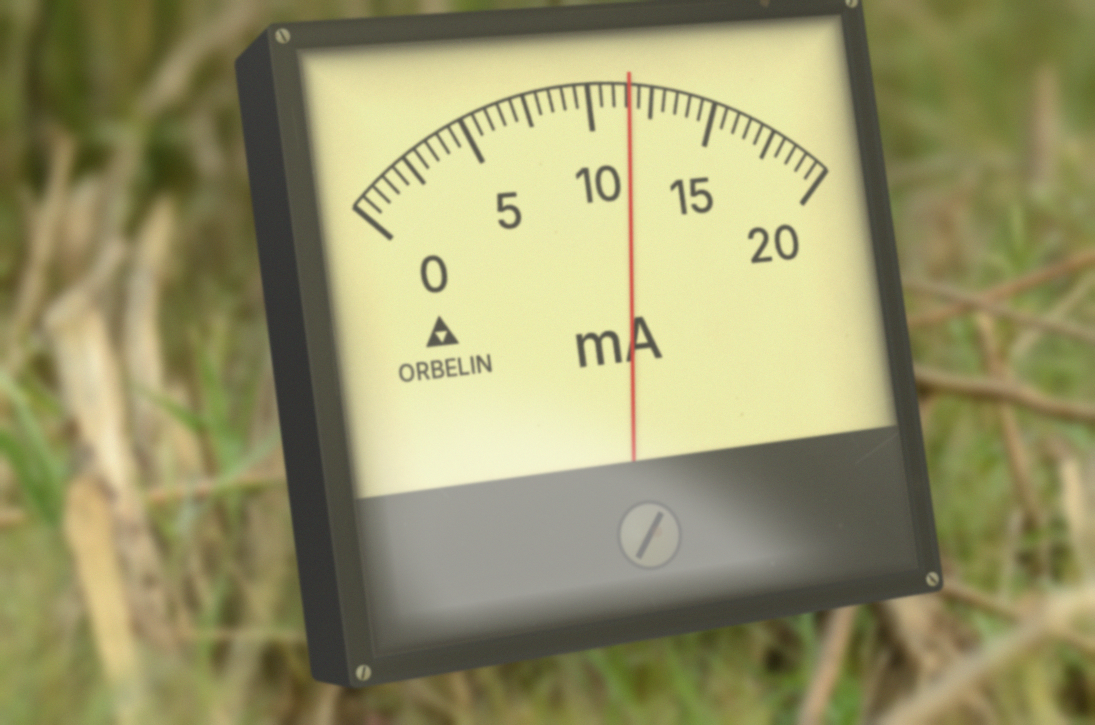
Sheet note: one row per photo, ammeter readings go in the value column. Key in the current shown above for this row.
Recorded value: 11.5 mA
